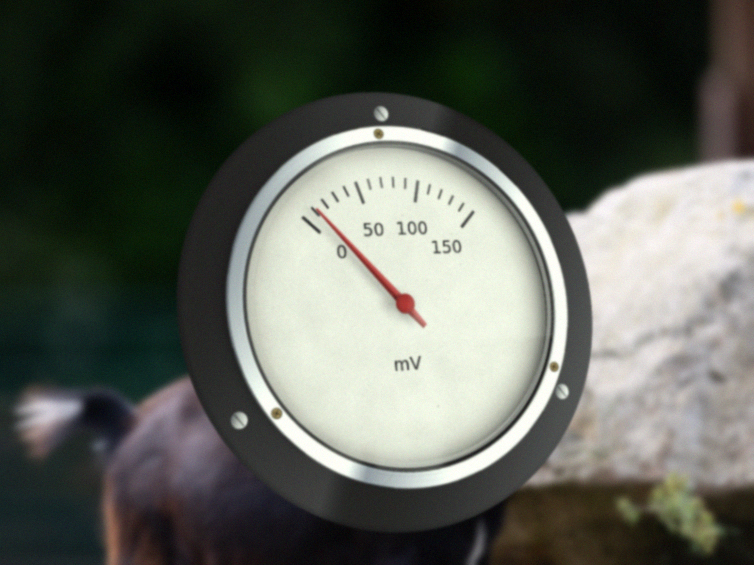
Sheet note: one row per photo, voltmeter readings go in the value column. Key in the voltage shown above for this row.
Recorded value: 10 mV
